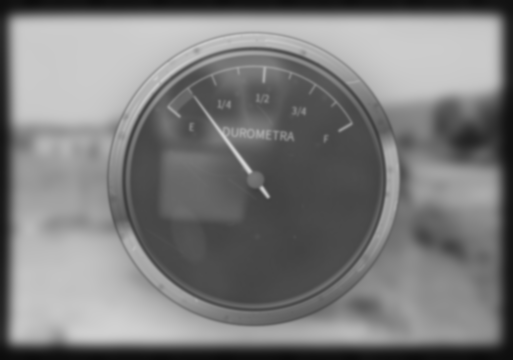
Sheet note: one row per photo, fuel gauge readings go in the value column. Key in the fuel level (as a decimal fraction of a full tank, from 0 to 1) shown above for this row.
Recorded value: 0.125
